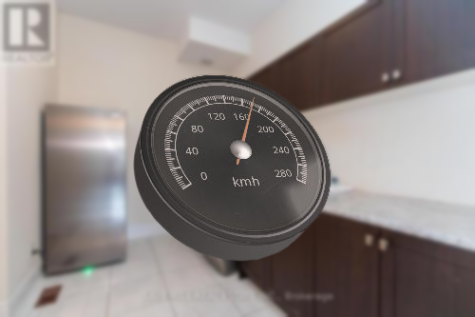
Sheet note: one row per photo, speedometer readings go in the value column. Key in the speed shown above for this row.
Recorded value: 170 km/h
